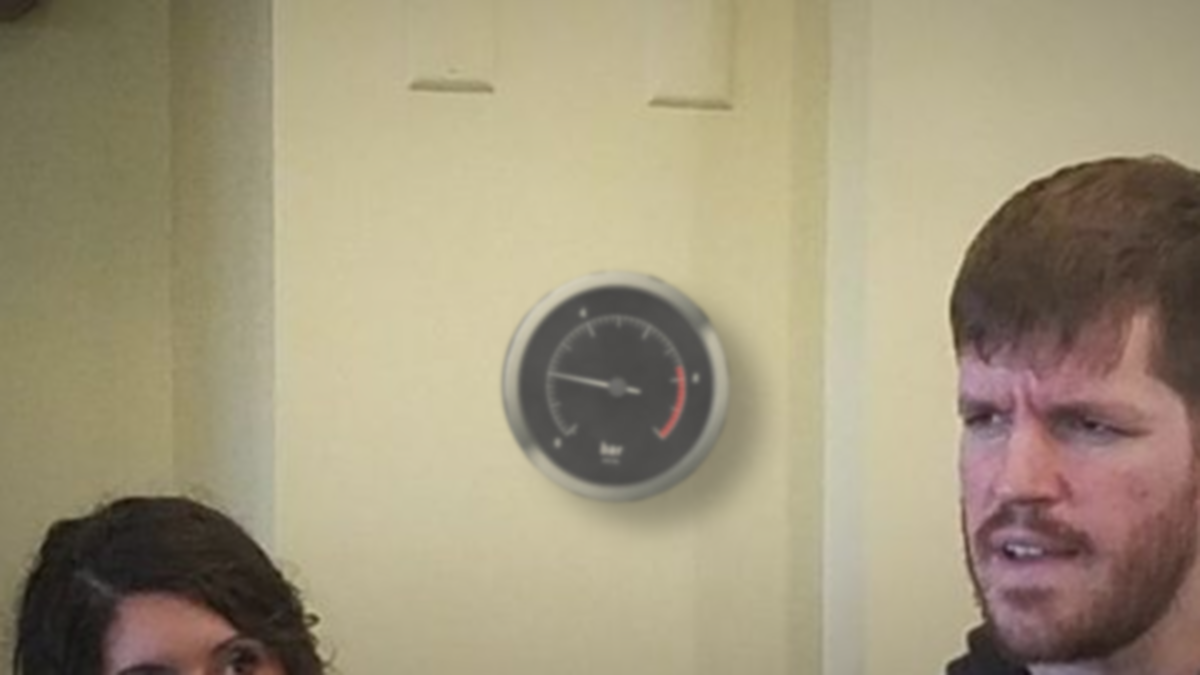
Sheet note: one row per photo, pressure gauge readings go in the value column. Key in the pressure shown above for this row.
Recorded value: 2 bar
